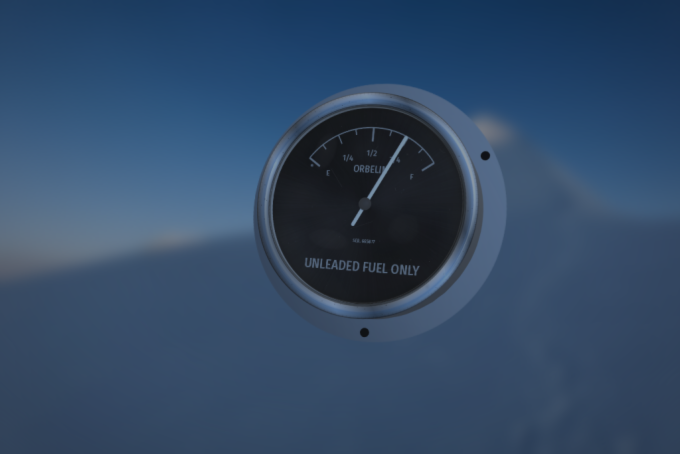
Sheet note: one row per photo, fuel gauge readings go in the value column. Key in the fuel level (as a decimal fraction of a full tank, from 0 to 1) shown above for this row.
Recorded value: 0.75
